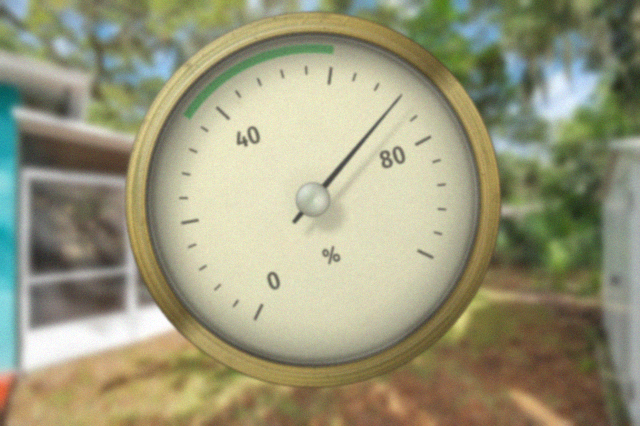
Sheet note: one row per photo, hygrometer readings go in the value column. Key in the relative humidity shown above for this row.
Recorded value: 72 %
